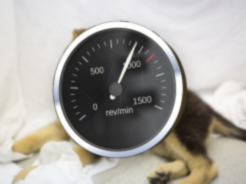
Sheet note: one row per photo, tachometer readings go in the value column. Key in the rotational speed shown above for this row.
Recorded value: 950 rpm
